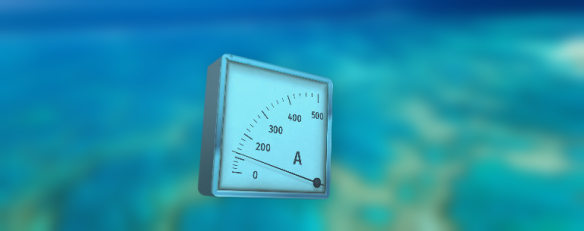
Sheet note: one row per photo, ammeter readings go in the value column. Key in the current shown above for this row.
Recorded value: 120 A
